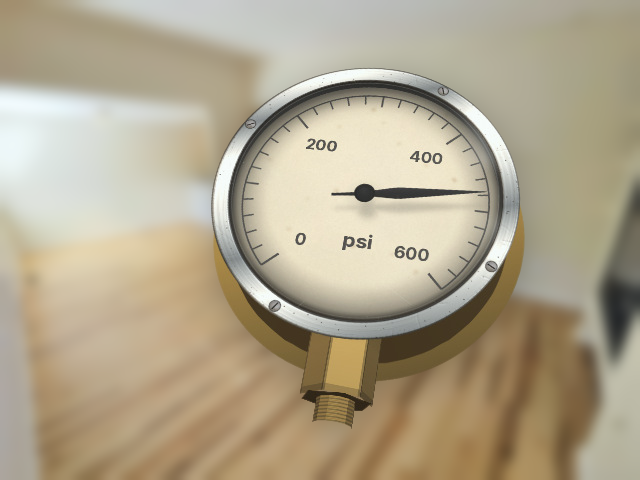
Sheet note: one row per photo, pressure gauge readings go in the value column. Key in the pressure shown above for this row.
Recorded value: 480 psi
